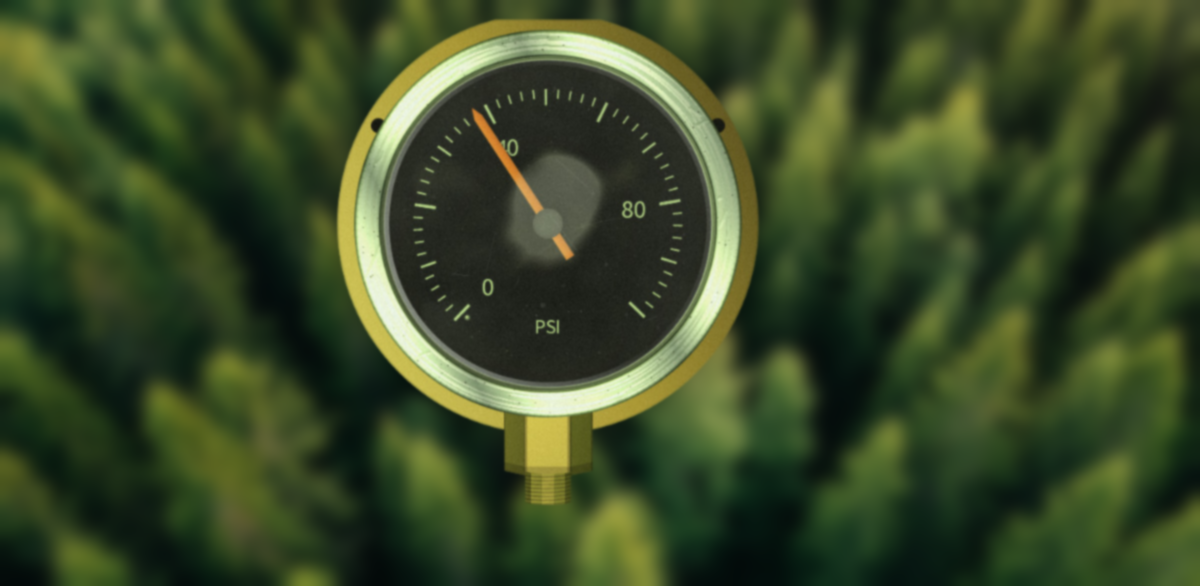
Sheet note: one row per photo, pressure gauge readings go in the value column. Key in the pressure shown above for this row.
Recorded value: 38 psi
